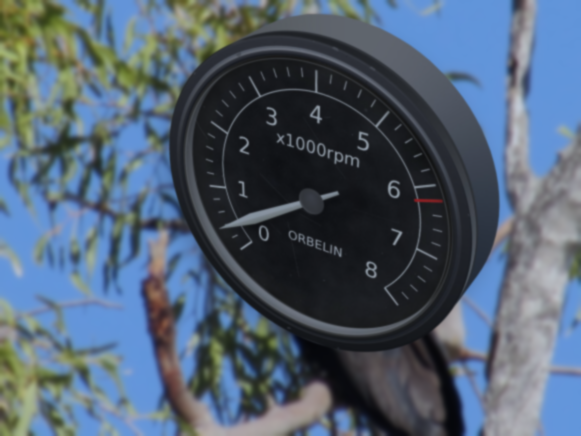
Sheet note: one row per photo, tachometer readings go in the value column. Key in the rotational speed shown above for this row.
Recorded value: 400 rpm
